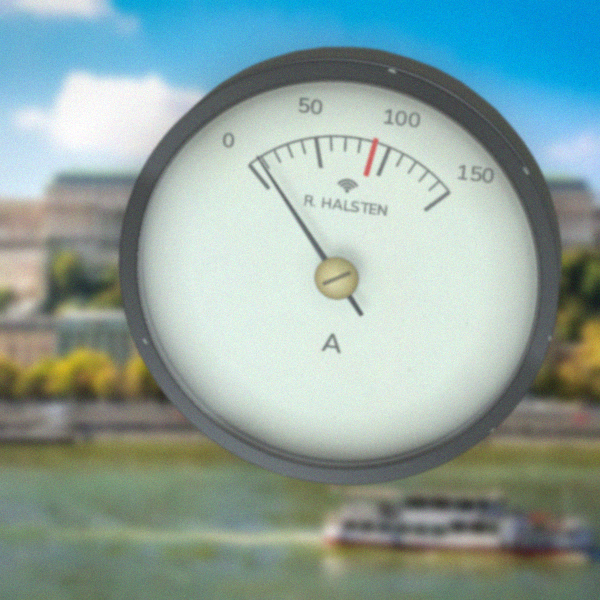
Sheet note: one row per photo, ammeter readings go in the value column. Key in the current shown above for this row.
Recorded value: 10 A
